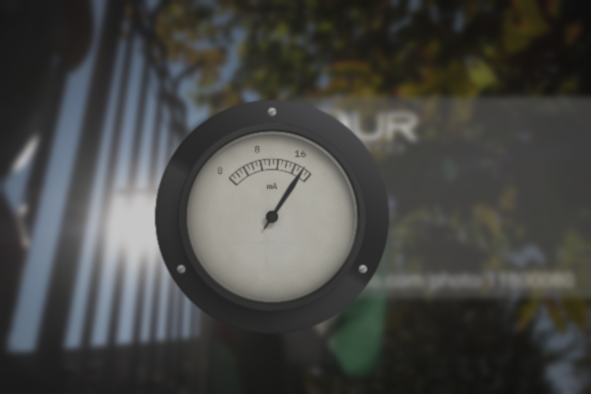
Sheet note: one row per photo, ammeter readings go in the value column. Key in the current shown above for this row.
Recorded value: 18 mA
